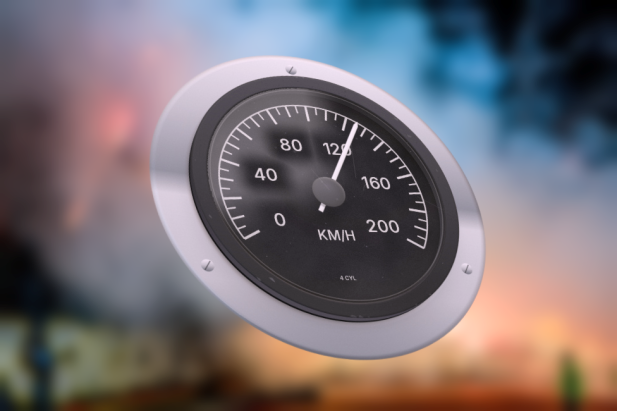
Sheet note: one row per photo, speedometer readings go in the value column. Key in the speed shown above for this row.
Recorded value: 125 km/h
